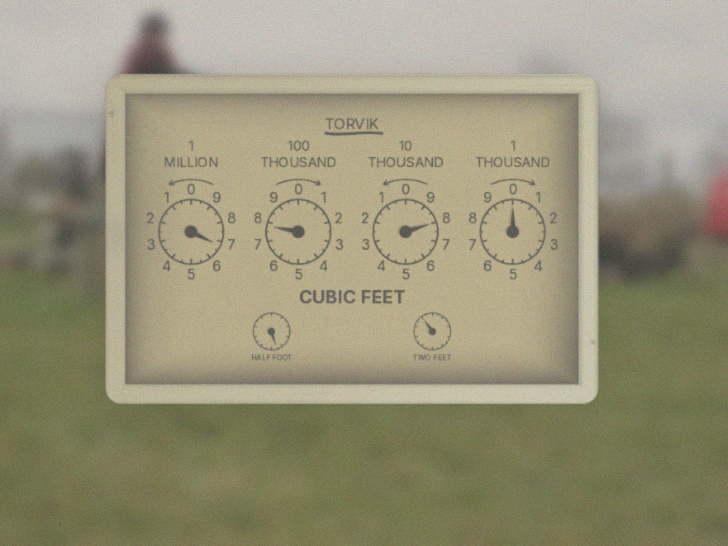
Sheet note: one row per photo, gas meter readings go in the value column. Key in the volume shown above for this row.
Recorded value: 678000 ft³
